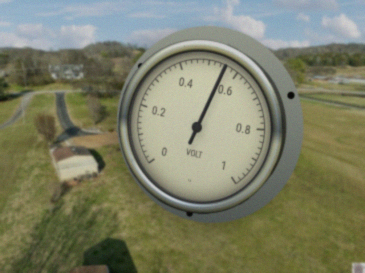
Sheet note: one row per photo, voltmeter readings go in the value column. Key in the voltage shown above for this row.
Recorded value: 0.56 V
